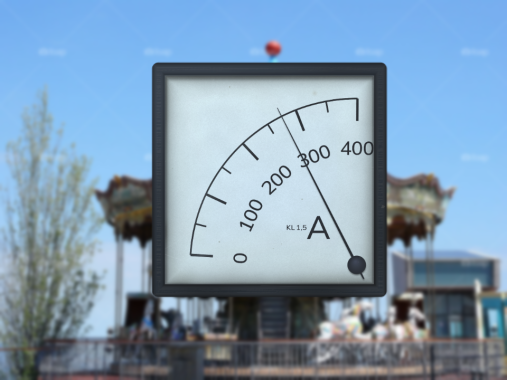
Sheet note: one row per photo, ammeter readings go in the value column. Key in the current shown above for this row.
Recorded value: 275 A
